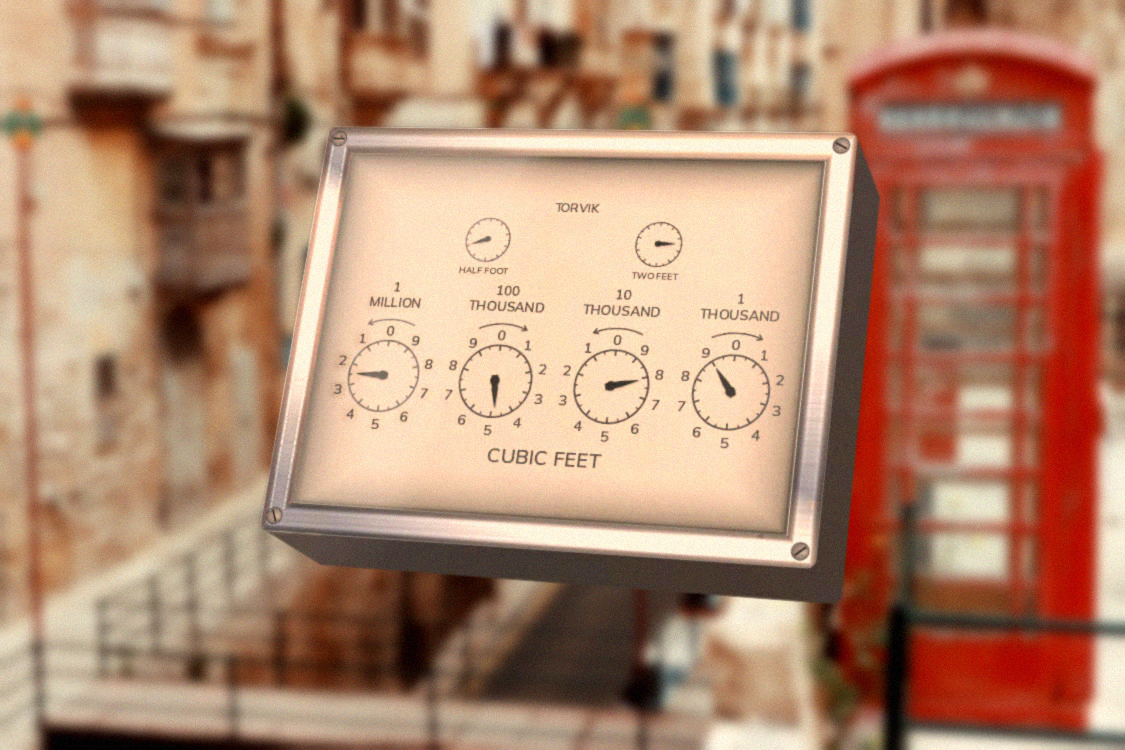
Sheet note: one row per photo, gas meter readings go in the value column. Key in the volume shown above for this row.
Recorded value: 247900 ft³
